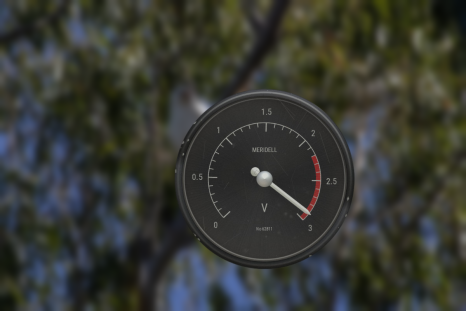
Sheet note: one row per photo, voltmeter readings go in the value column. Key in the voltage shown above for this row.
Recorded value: 2.9 V
